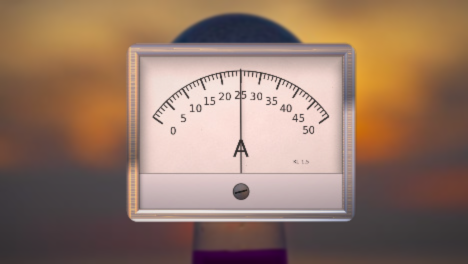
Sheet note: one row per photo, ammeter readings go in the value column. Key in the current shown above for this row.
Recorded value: 25 A
